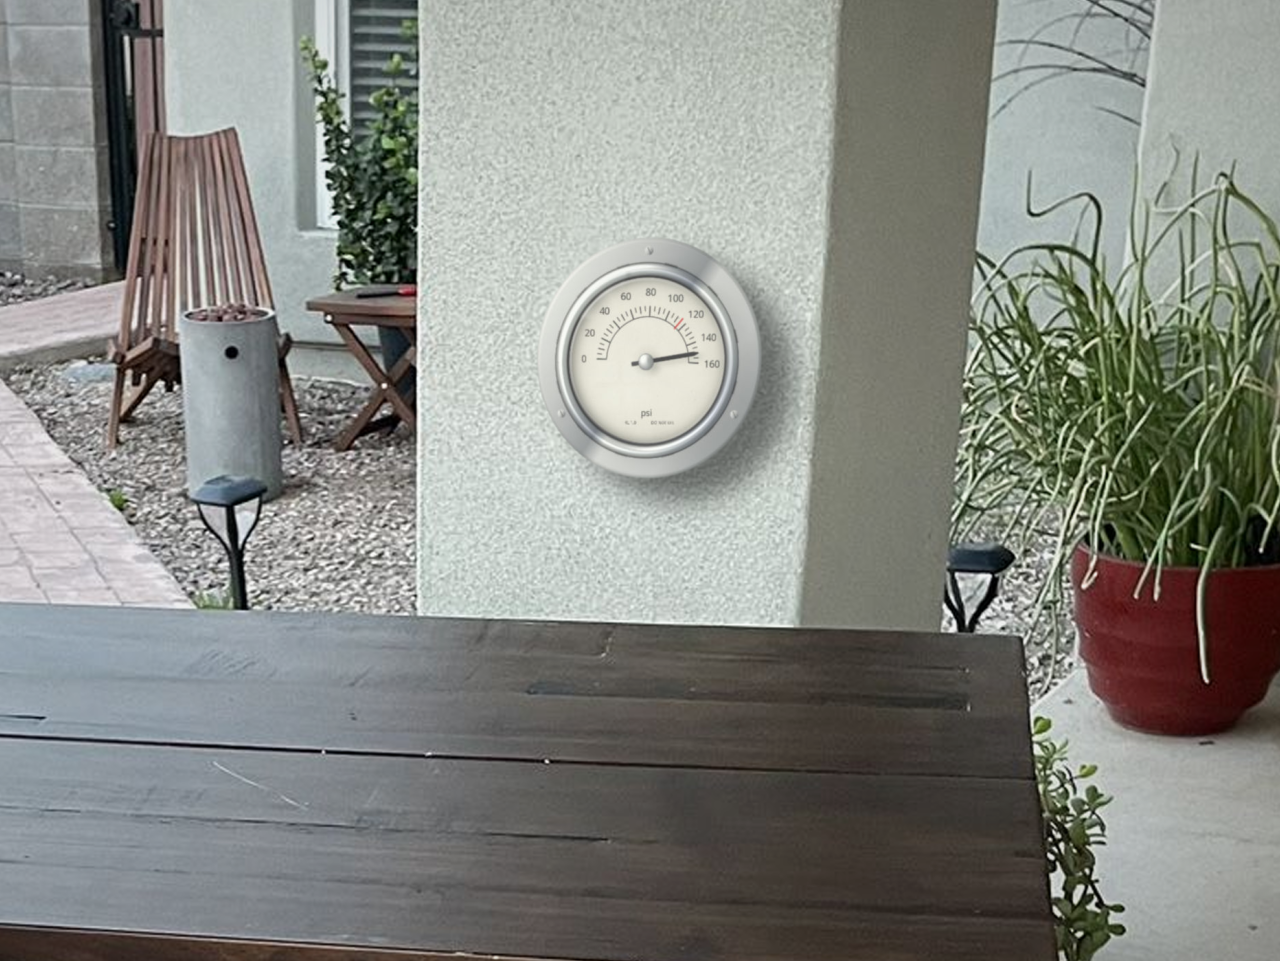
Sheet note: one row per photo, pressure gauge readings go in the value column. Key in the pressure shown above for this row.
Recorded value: 150 psi
